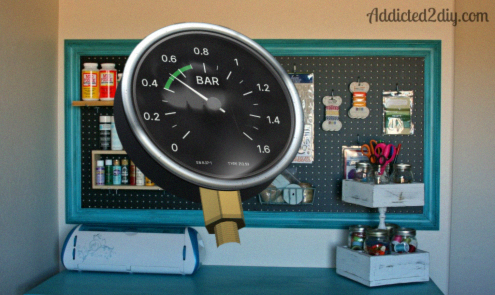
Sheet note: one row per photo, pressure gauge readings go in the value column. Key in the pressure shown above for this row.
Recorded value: 0.5 bar
